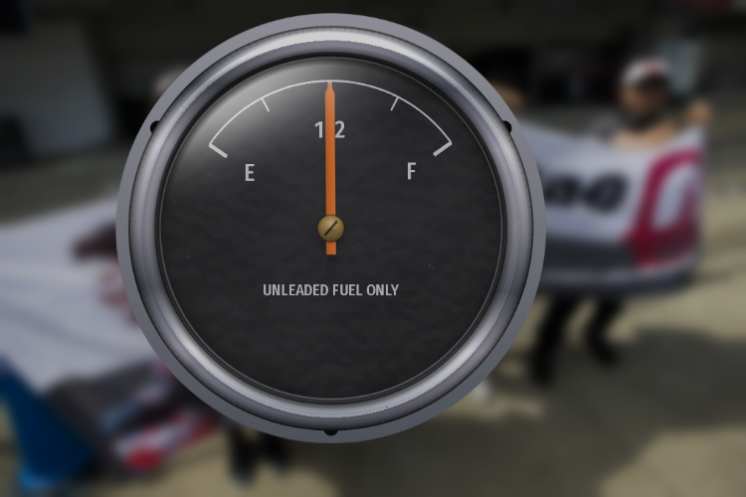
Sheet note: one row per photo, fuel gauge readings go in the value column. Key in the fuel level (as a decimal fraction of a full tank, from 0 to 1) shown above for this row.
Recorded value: 0.5
